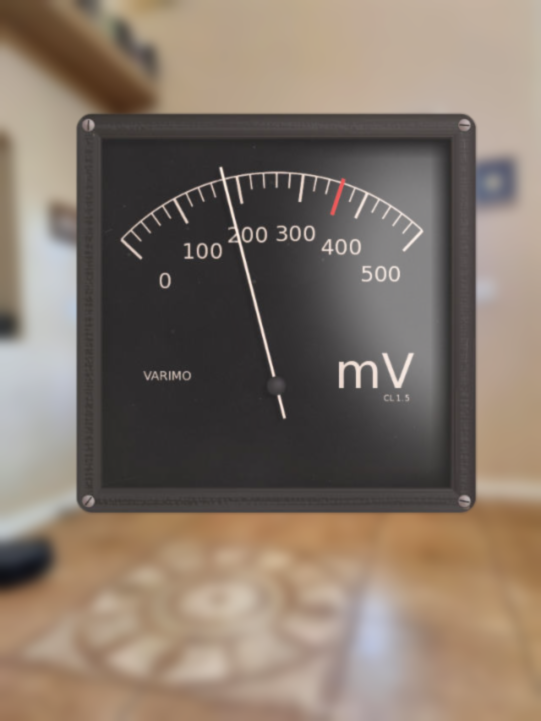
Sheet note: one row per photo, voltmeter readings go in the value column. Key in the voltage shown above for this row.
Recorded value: 180 mV
